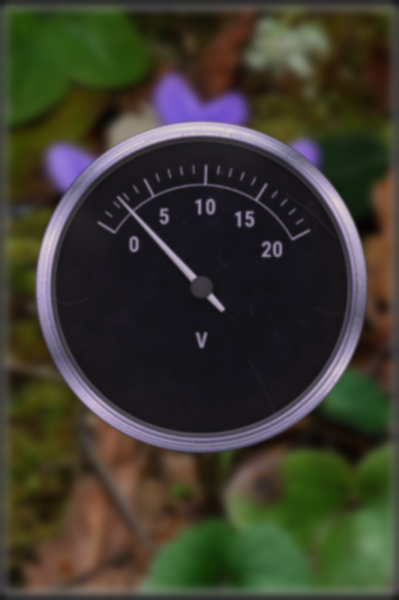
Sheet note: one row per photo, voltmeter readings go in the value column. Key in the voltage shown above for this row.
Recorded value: 2.5 V
